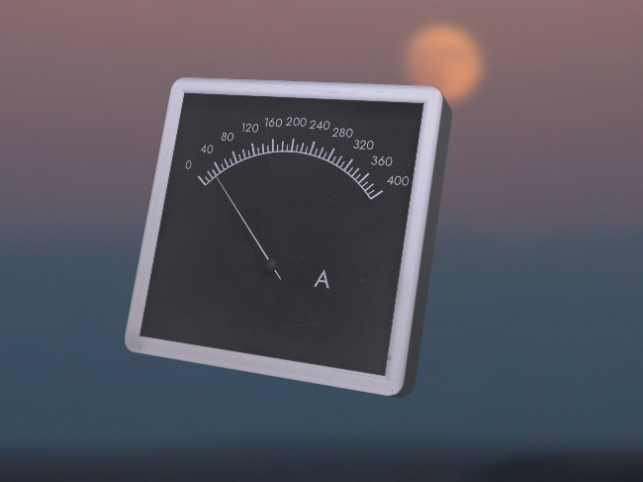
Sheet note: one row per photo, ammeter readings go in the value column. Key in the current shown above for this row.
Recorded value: 30 A
